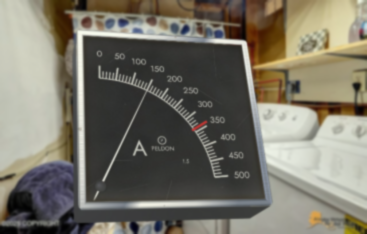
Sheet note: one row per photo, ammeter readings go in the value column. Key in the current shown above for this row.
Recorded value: 150 A
